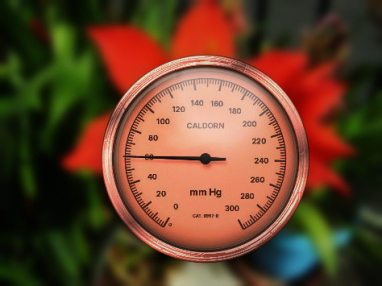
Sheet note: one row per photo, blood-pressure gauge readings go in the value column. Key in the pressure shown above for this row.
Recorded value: 60 mmHg
